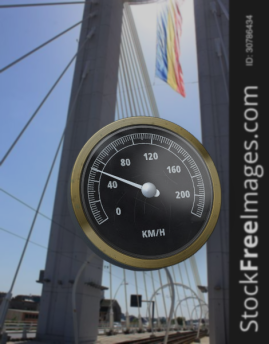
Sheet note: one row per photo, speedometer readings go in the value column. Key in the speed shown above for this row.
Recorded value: 50 km/h
